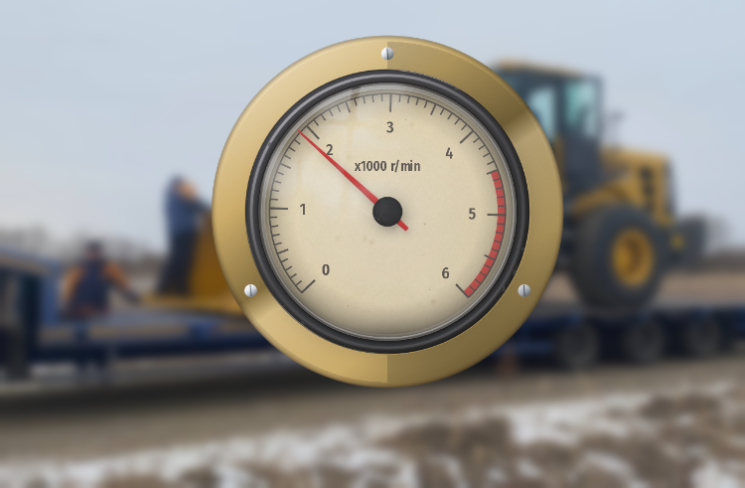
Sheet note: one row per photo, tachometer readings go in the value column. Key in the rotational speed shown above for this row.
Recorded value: 1900 rpm
